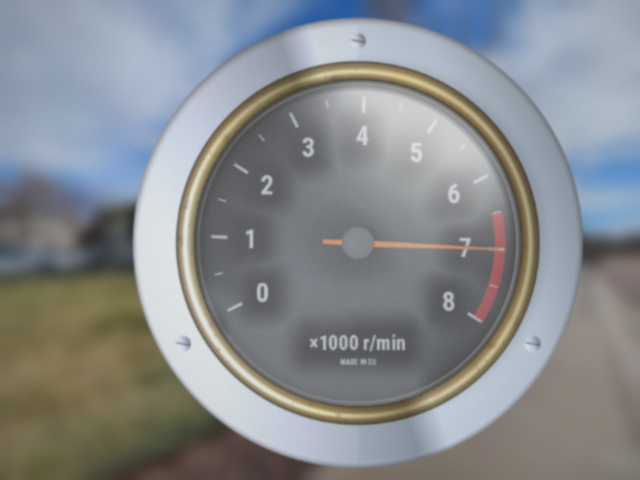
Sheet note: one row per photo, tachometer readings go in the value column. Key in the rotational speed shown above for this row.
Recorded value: 7000 rpm
